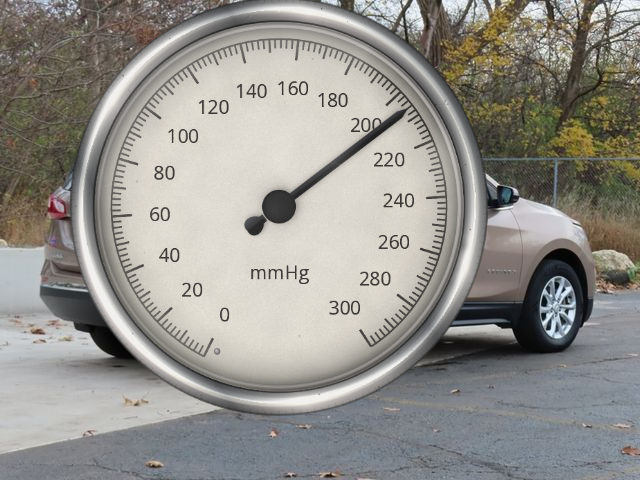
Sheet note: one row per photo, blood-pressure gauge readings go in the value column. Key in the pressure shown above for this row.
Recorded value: 206 mmHg
